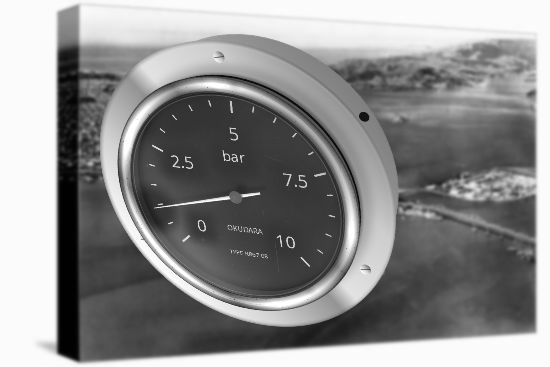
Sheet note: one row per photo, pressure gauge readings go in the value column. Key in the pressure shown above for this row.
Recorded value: 1 bar
